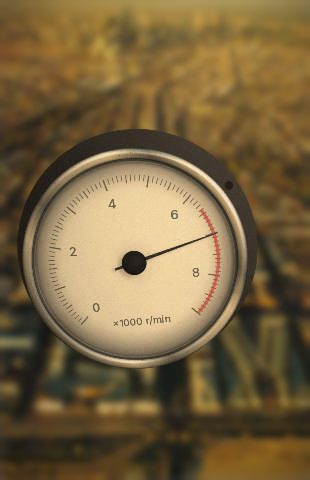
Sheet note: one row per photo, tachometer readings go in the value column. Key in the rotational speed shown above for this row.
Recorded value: 7000 rpm
